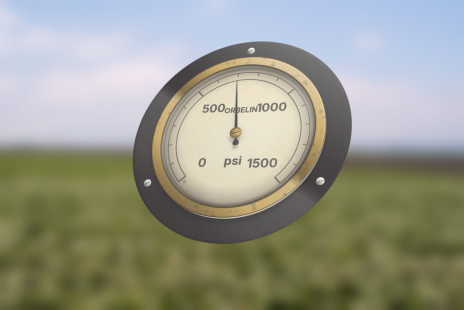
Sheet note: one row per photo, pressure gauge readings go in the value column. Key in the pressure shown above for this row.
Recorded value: 700 psi
